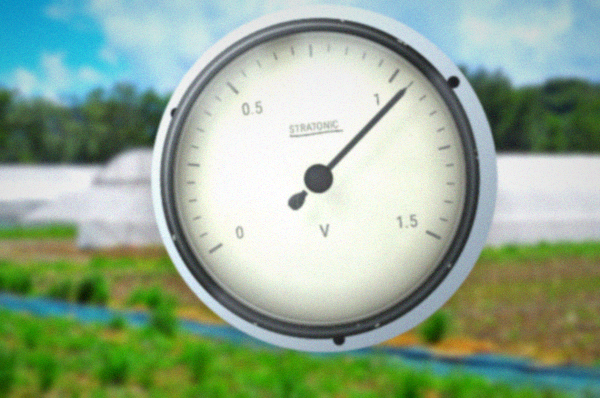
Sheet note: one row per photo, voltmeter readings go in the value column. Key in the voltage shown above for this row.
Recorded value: 1.05 V
